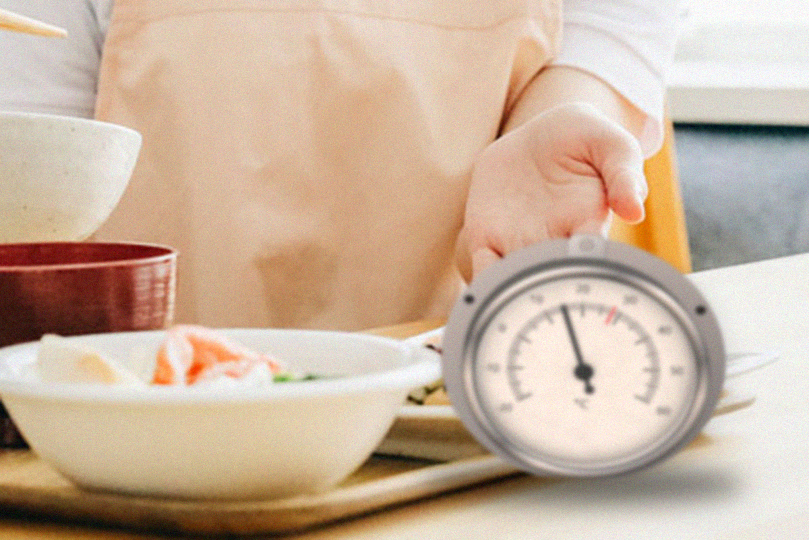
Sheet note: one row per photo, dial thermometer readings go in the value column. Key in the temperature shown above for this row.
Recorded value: 15 °C
